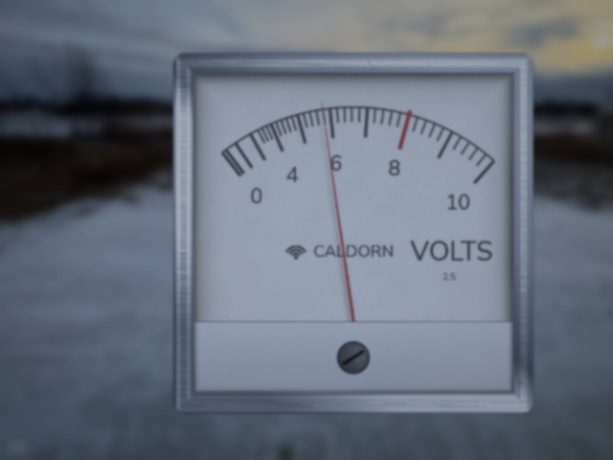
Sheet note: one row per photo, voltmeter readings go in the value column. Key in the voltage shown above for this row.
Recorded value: 5.8 V
